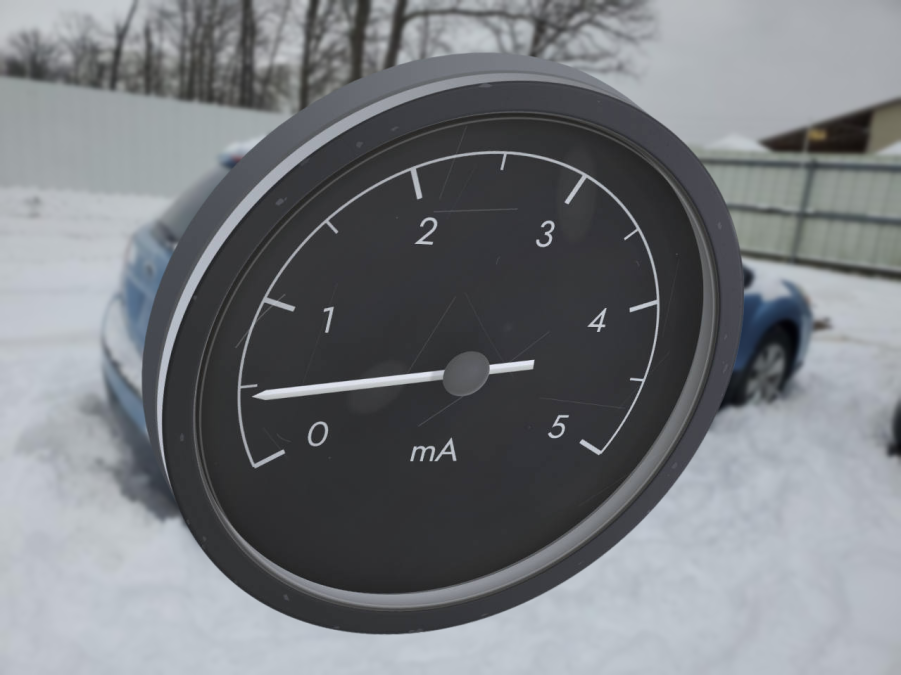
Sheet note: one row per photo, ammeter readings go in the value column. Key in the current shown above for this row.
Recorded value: 0.5 mA
